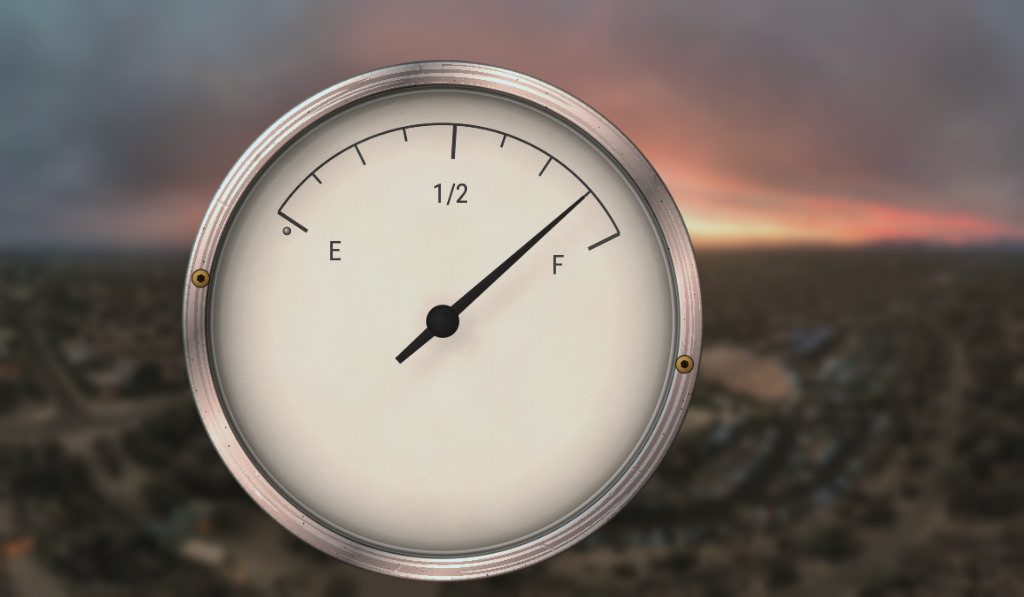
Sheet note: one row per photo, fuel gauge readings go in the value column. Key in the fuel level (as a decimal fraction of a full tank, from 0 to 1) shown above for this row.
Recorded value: 0.875
